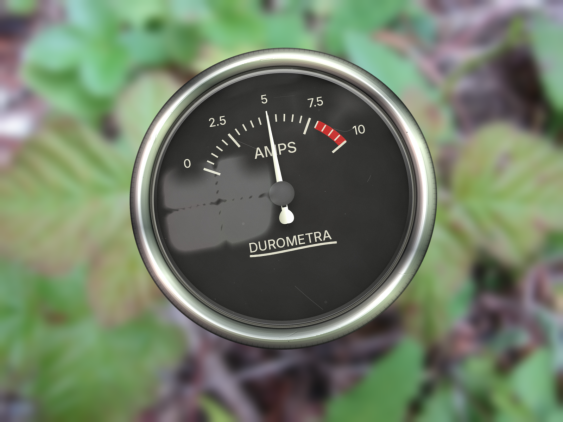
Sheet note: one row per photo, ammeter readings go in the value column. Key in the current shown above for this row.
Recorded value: 5 A
